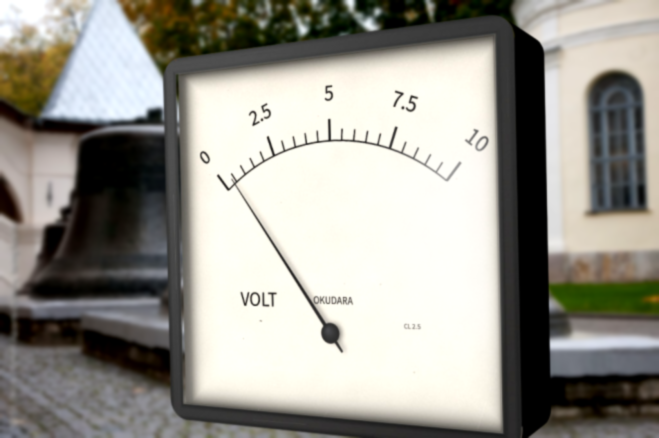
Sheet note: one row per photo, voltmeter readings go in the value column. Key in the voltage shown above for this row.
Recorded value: 0.5 V
